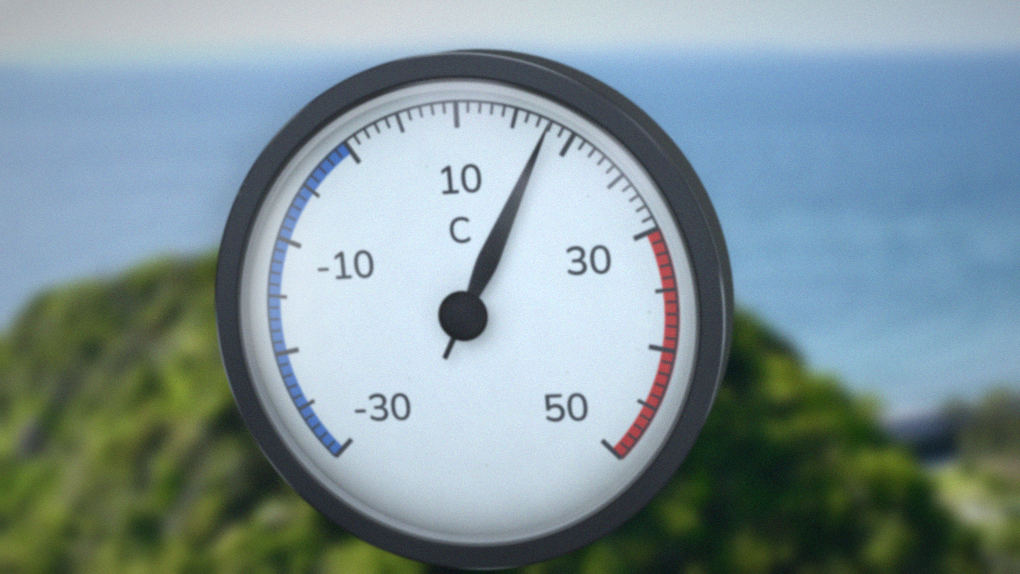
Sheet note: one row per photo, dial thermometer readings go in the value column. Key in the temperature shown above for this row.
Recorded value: 18 °C
